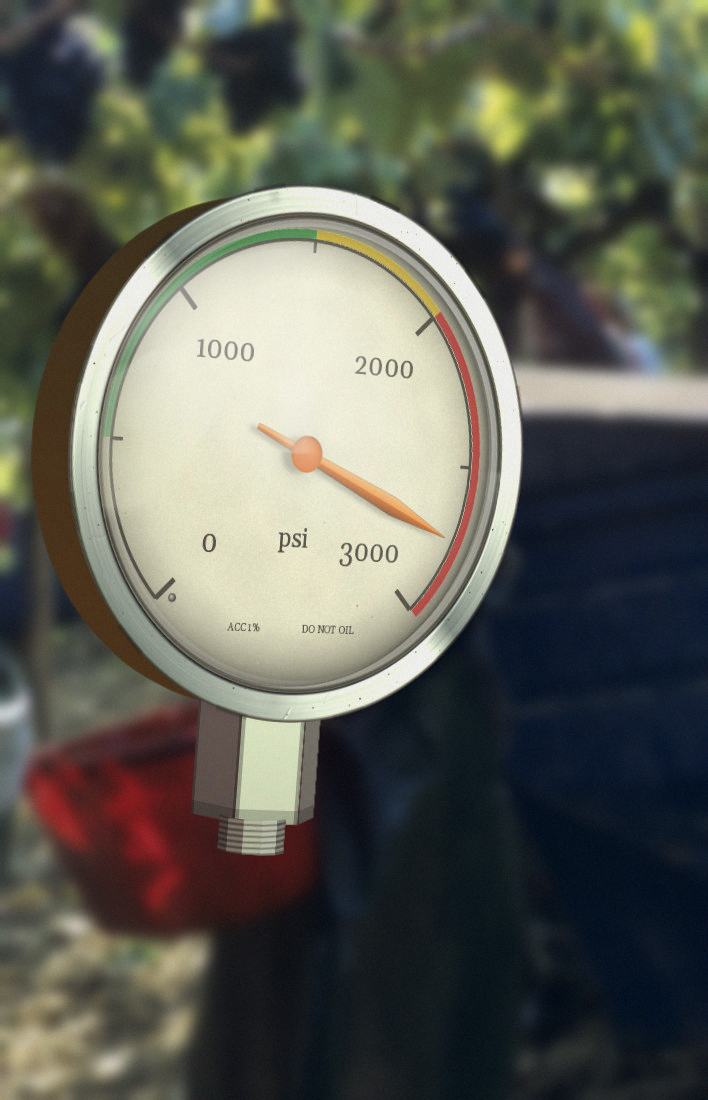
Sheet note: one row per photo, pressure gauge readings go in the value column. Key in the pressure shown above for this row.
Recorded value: 2750 psi
